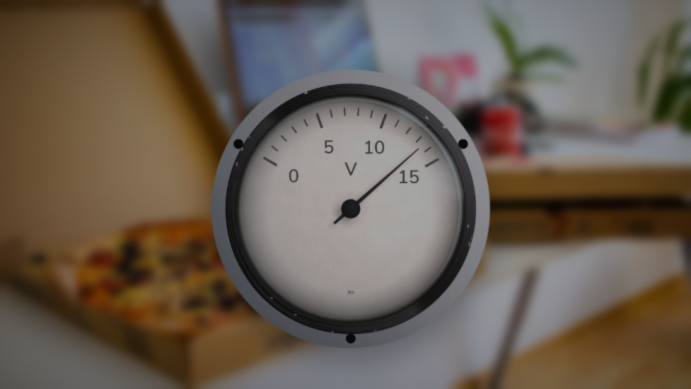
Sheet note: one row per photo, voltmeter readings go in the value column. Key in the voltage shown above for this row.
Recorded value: 13.5 V
